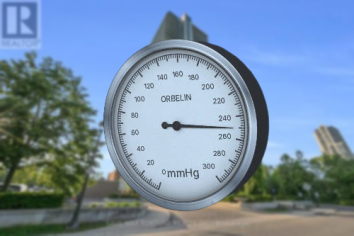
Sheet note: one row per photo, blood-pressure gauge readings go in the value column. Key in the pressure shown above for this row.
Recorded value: 250 mmHg
